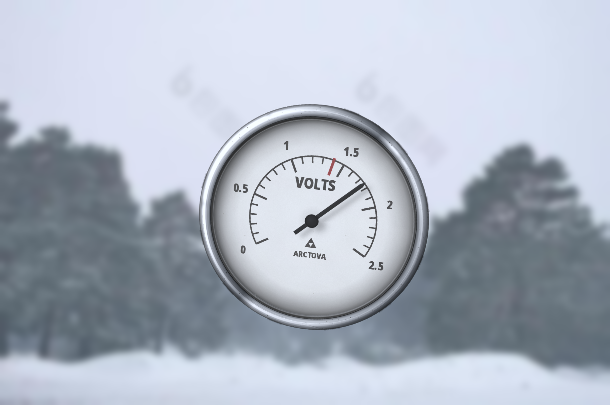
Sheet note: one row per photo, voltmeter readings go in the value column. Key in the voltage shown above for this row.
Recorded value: 1.75 V
